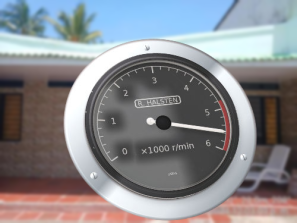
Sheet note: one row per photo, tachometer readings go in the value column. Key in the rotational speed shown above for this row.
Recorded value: 5600 rpm
